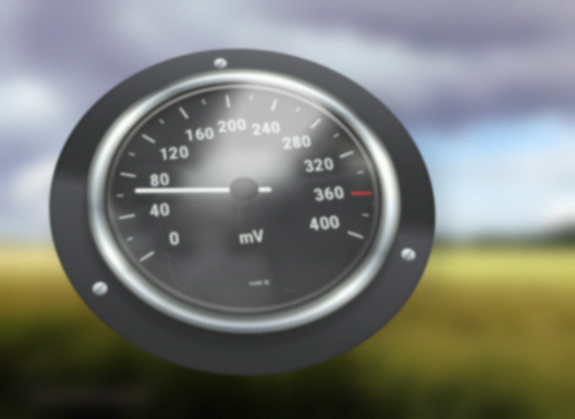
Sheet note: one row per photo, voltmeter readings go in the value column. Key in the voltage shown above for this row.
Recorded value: 60 mV
